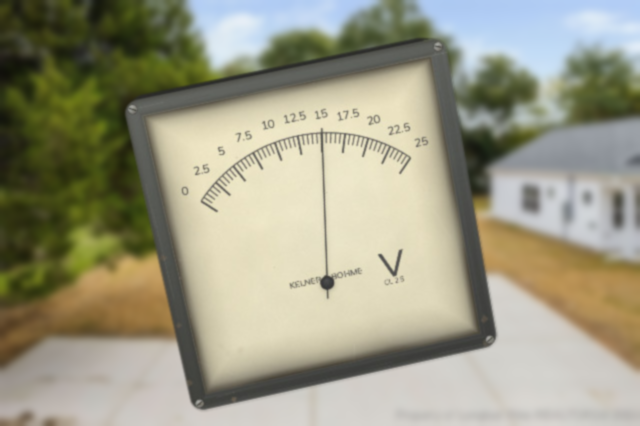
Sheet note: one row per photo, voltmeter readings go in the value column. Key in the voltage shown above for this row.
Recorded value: 15 V
